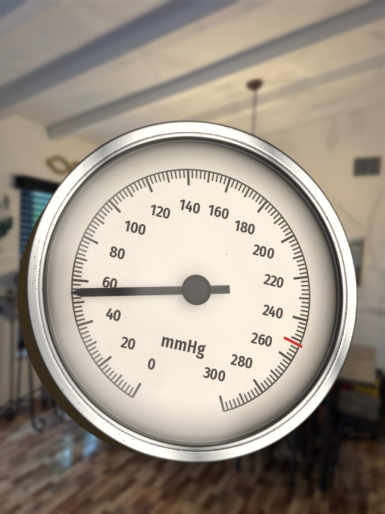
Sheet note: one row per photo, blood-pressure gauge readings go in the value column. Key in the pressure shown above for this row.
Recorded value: 54 mmHg
